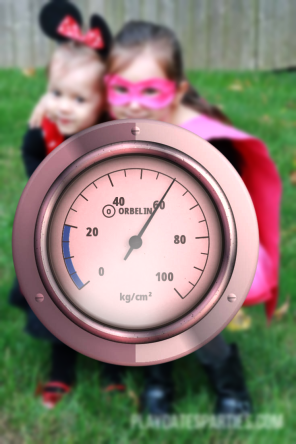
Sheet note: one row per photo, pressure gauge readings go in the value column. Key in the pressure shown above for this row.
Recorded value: 60 kg/cm²
